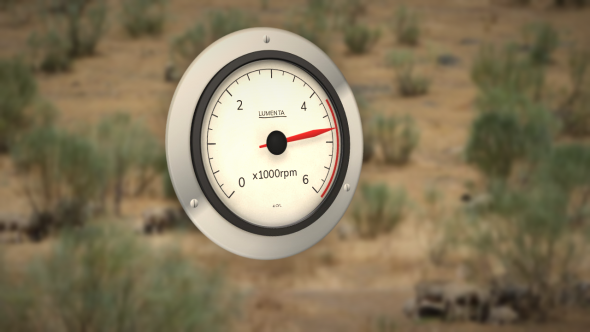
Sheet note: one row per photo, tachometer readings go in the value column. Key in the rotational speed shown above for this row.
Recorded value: 4750 rpm
